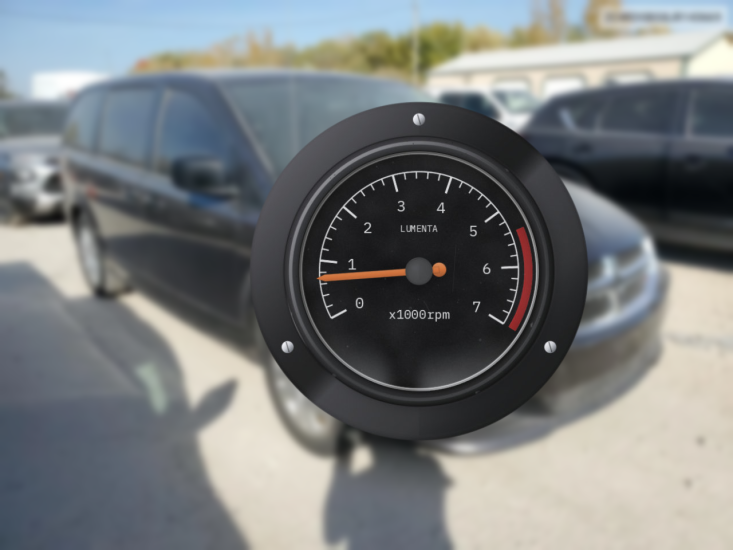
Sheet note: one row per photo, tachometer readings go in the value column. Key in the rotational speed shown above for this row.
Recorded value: 700 rpm
